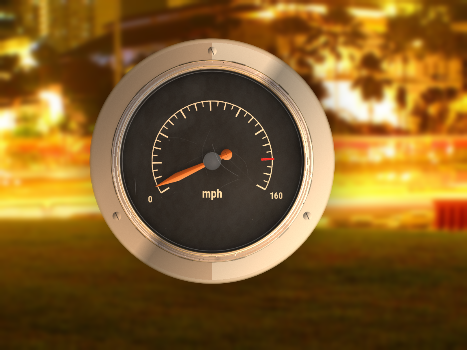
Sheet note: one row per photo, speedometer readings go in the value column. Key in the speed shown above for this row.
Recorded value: 5 mph
